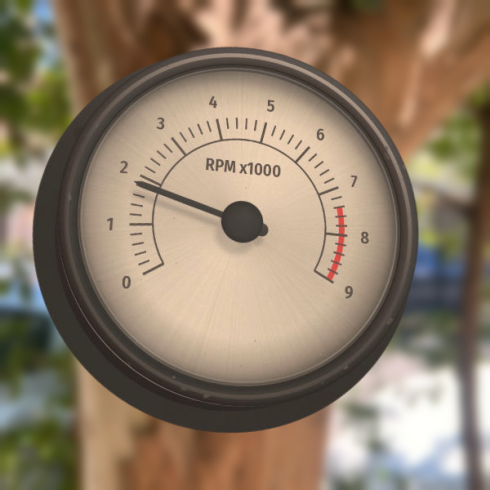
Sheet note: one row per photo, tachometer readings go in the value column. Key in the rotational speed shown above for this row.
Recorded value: 1800 rpm
